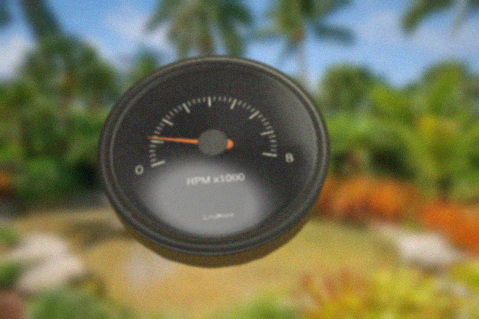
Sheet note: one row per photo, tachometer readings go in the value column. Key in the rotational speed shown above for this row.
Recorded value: 1000 rpm
